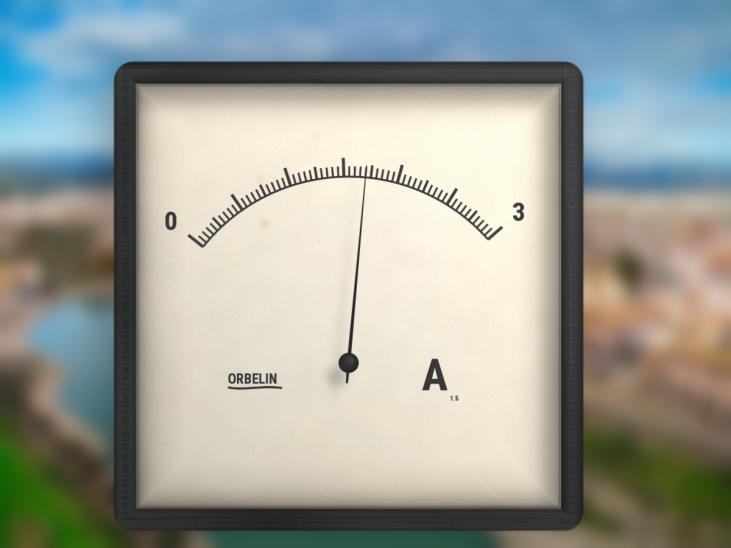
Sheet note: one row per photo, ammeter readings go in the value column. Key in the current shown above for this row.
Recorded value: 1.7 A
